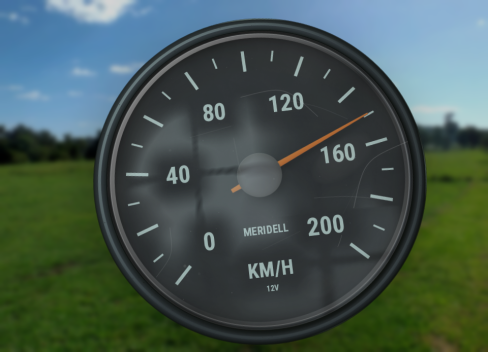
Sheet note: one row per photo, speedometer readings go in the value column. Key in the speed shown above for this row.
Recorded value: 150 km/h
